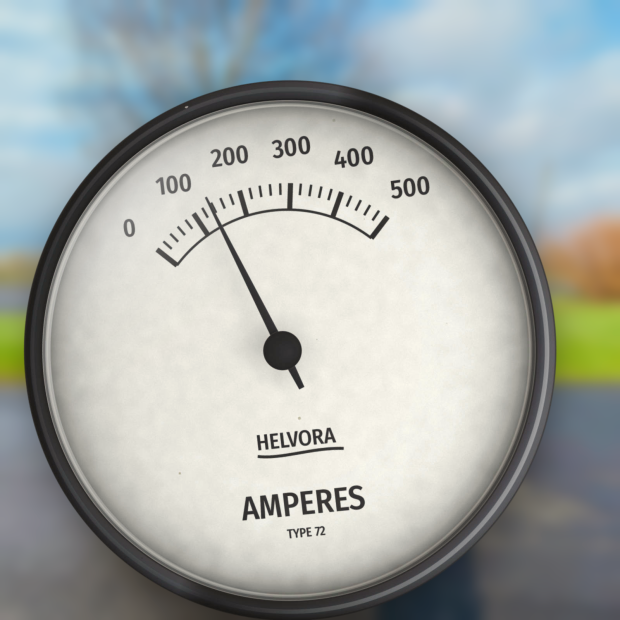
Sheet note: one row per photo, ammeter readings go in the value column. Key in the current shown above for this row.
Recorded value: 140 A
